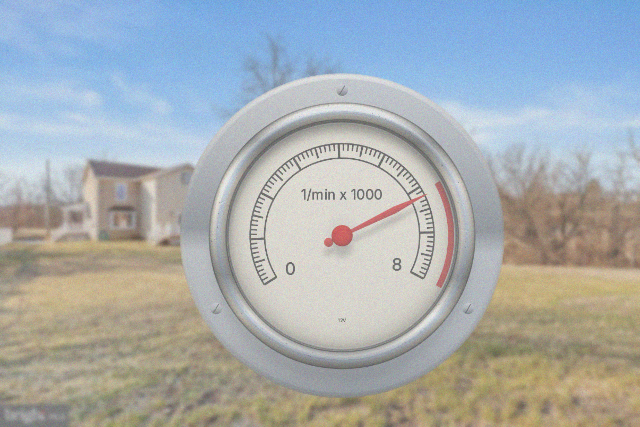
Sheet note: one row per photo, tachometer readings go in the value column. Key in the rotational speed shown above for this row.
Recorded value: 6200 rpm
